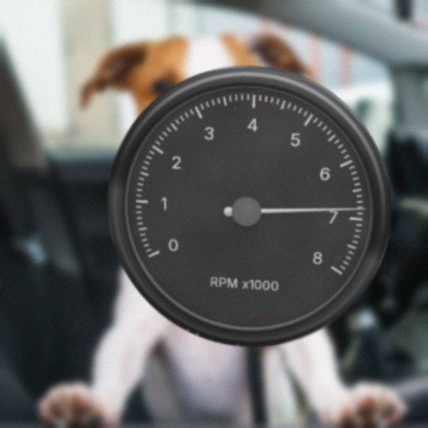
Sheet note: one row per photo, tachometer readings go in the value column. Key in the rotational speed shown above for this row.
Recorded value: 6800 rpm
